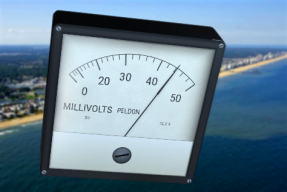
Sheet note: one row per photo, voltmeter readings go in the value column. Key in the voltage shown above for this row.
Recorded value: 44 mV
